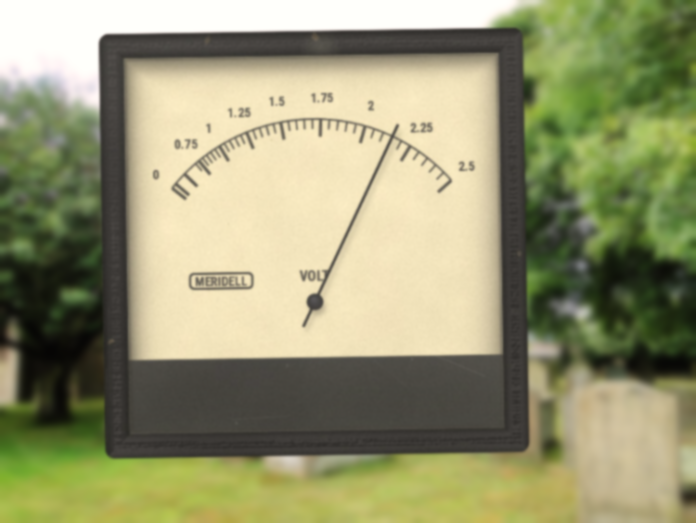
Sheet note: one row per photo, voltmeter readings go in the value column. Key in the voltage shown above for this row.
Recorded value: 2.15 V
